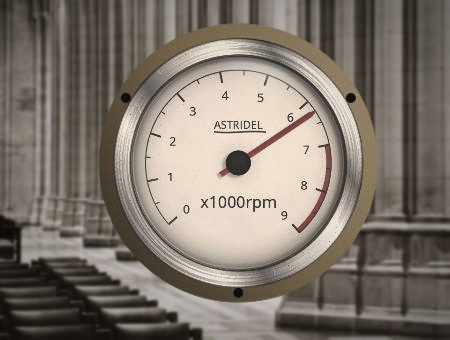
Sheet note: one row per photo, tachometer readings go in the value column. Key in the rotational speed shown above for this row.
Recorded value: 6250 rpm
